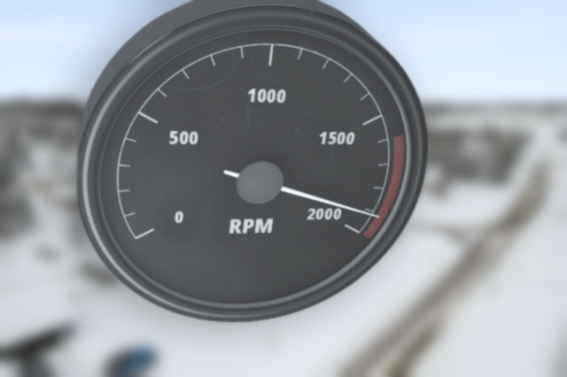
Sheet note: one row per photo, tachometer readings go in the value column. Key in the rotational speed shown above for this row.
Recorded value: 1900 rpm
